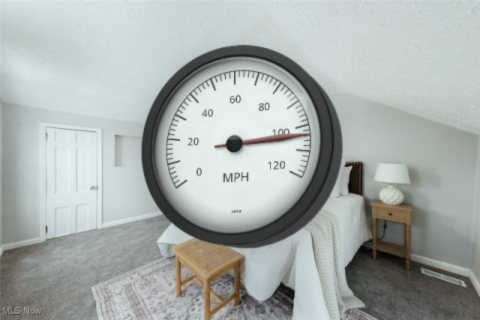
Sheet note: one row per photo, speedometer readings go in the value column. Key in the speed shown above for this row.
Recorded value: 104 mph
